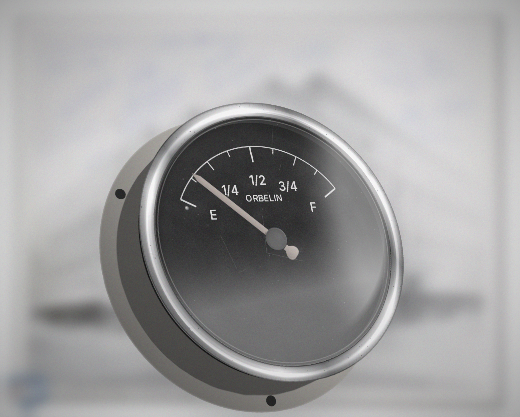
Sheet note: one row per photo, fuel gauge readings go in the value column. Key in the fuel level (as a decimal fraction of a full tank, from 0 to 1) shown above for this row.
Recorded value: 0.125
